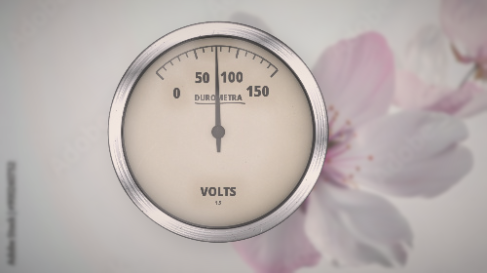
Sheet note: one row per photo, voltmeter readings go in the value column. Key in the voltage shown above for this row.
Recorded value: 75 V
